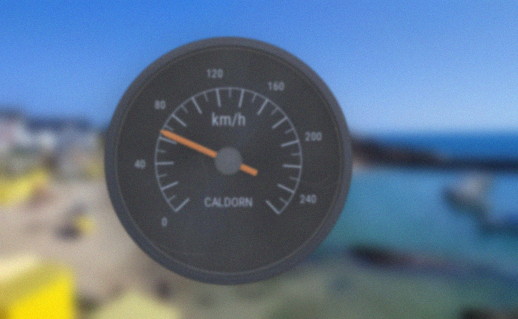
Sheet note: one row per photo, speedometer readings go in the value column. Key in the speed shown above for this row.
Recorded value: 65 km/h
